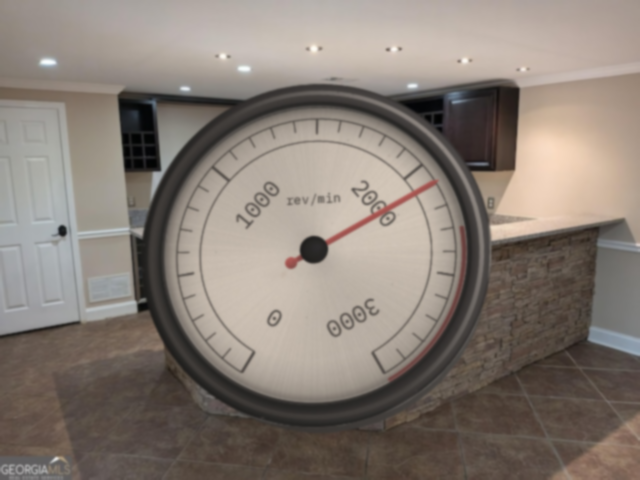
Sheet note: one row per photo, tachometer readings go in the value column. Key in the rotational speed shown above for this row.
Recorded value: 2100 rpm
